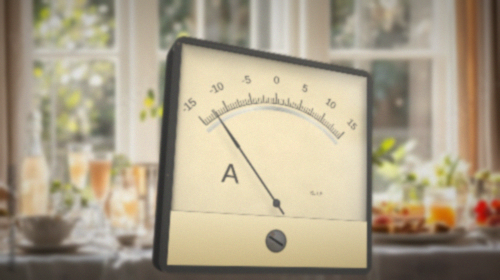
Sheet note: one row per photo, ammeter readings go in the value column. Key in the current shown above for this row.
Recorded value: -12.5 A
